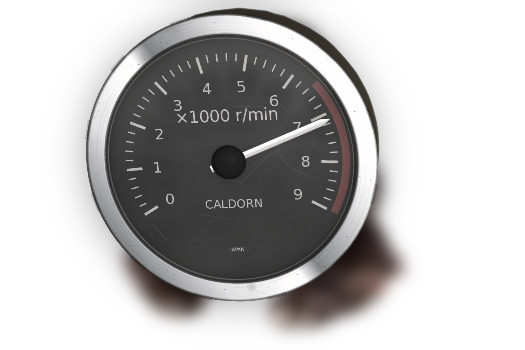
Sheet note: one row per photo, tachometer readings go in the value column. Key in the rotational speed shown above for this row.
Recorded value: 7100 rpm
